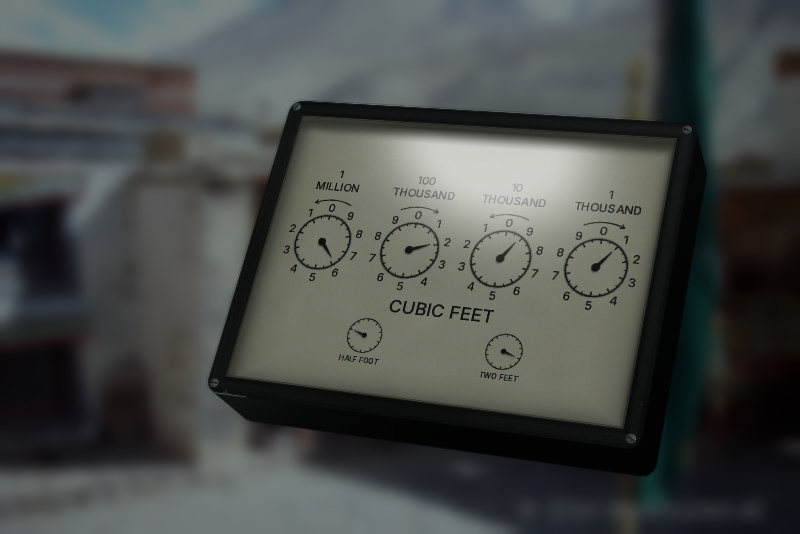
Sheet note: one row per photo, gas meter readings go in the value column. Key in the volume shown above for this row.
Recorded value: 619100 ft³
